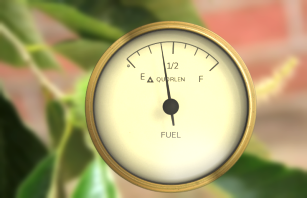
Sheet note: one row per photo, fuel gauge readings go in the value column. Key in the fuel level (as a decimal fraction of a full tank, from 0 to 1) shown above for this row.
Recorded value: 0.375
